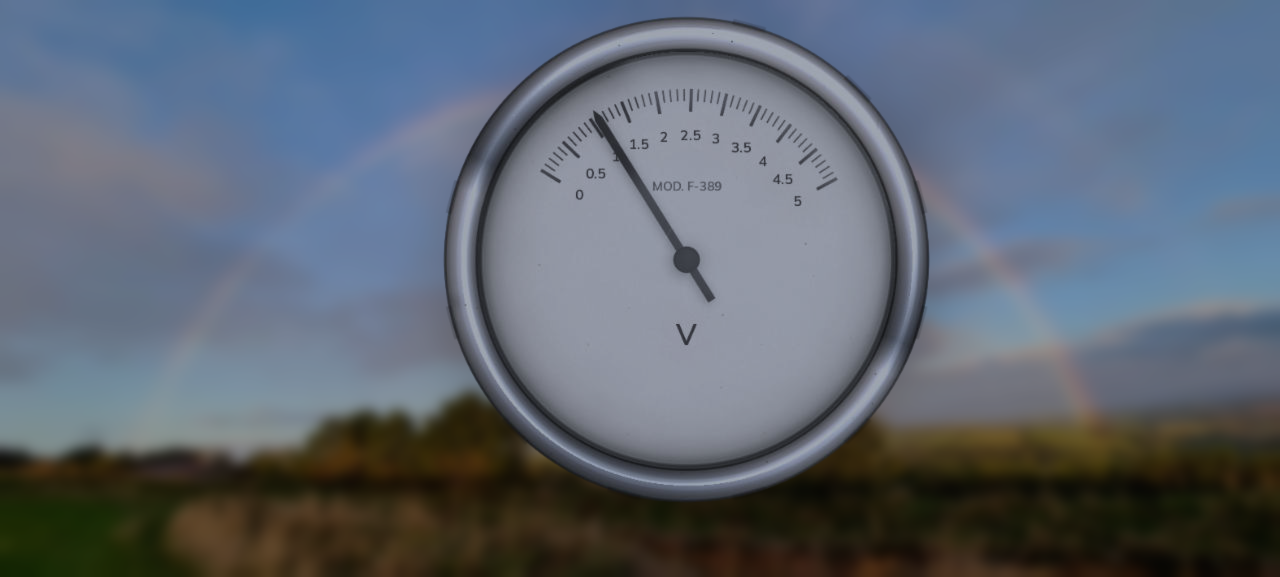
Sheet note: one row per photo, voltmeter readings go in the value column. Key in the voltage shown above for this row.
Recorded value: 1.1 V
